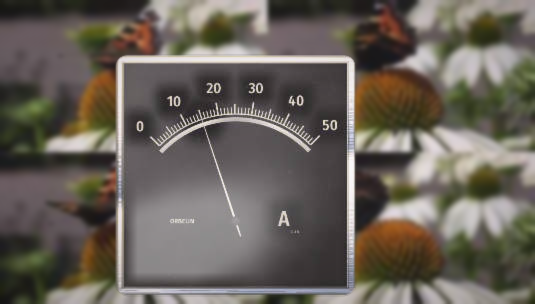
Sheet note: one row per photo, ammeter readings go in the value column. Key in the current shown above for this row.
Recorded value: 15 A
